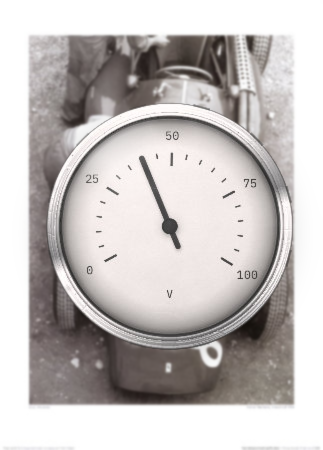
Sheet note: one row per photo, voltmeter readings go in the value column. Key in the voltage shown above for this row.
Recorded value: 40 V
